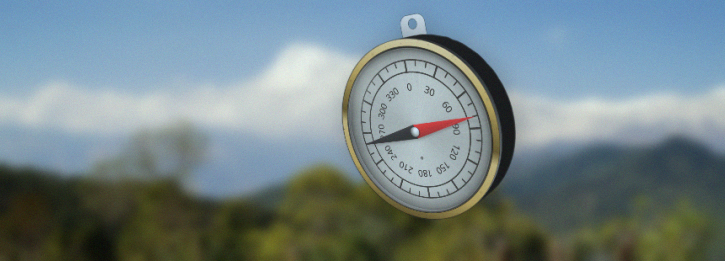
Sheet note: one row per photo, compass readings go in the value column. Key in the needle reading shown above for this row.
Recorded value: 80 °
